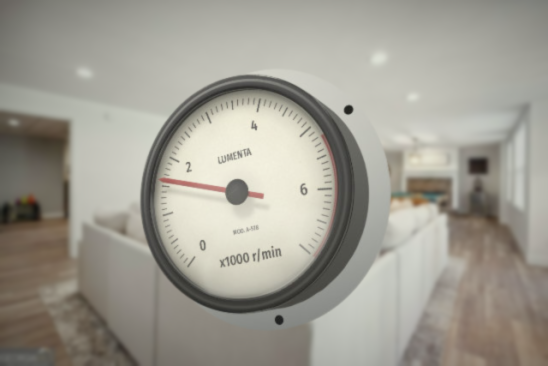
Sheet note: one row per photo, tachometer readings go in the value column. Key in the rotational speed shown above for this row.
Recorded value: 1600 rpm
